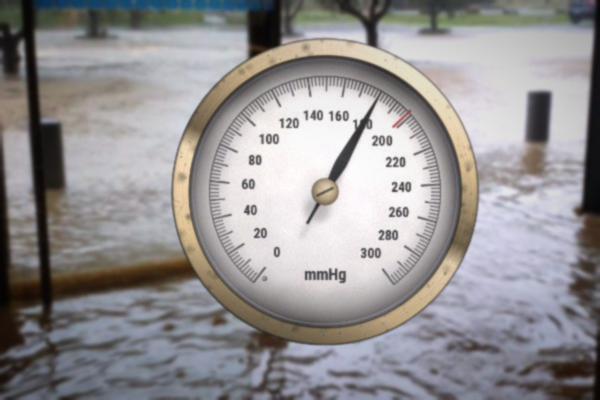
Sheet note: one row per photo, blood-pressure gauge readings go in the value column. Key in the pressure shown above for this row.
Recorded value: 180 mmHg
